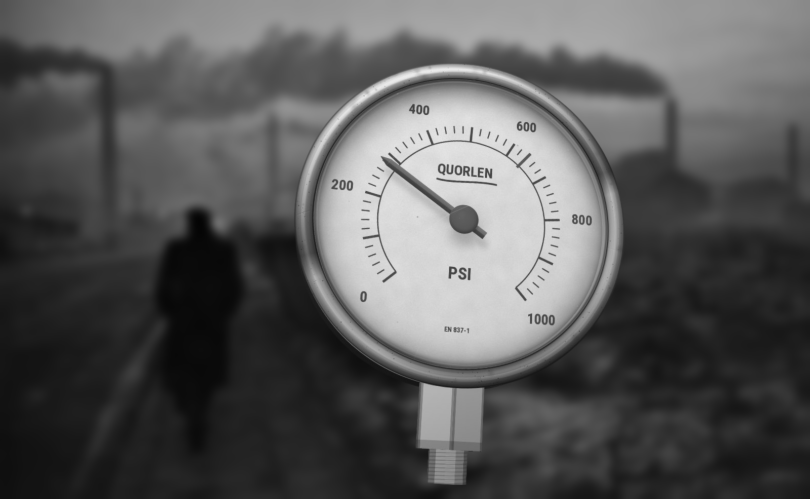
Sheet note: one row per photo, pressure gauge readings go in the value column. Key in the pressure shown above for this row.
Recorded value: 280 psi
